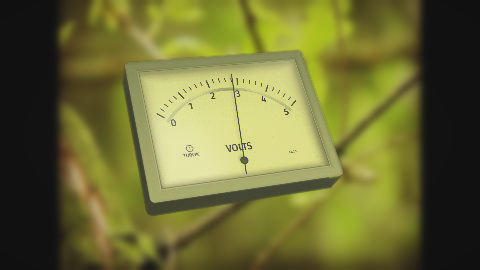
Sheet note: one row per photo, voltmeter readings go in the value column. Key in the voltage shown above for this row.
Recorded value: 2.8 V
